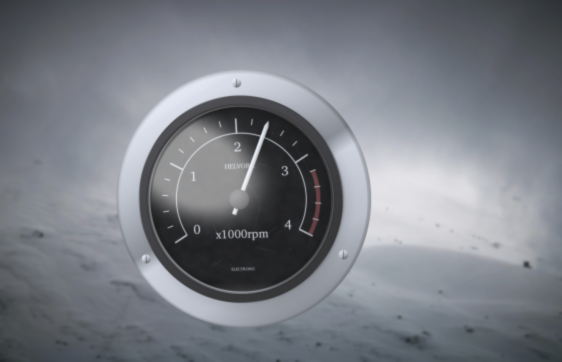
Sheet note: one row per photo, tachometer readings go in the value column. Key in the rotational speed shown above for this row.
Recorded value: 2400 rpm
